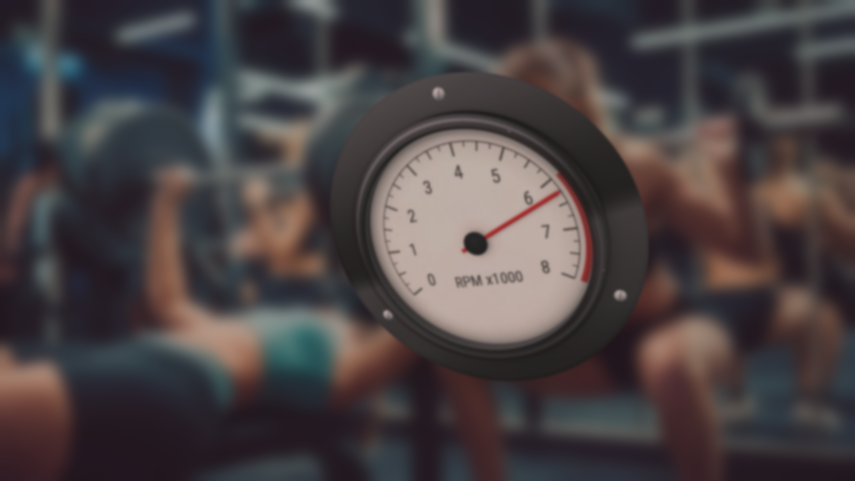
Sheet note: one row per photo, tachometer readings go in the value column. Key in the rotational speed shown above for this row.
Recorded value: 6250 rpm
